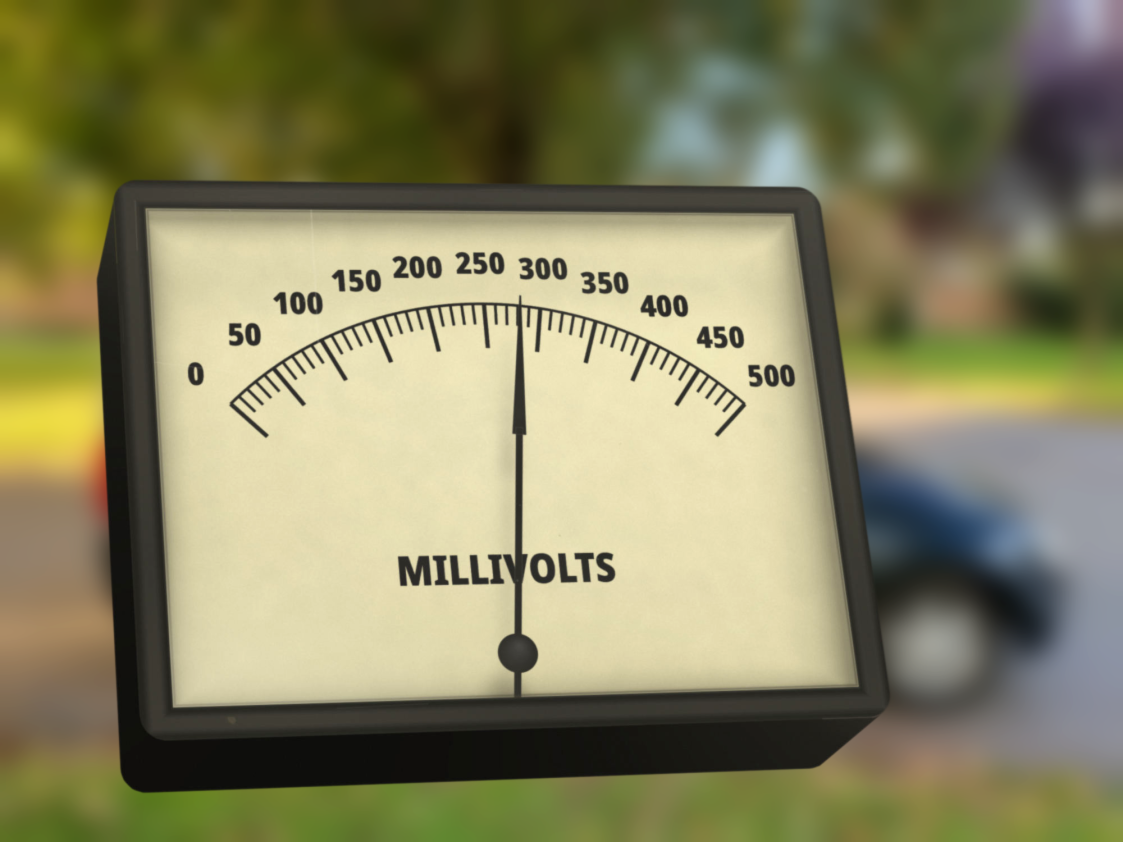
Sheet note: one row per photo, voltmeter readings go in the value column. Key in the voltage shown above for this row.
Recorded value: 280 mV
